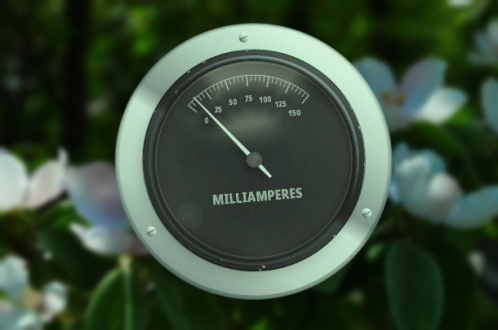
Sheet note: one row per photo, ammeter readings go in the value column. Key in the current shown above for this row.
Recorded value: 10 mA
